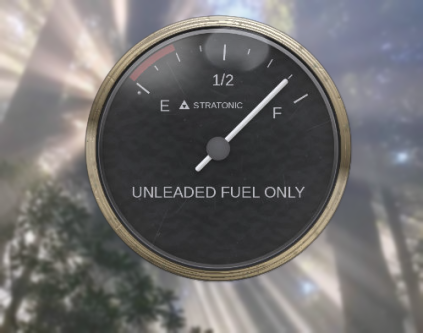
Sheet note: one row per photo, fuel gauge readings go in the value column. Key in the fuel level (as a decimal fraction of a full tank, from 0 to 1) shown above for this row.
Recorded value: 0.875
